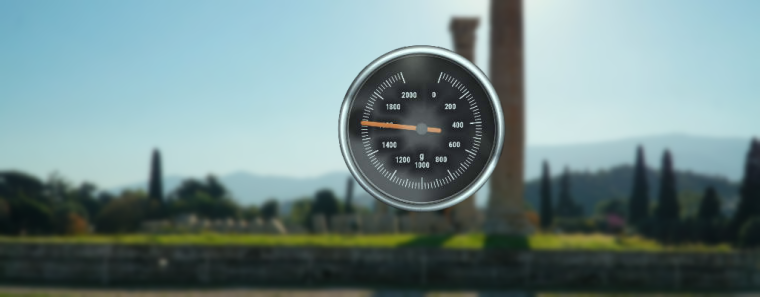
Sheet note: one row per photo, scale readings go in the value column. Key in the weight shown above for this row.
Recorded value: 1600 g
